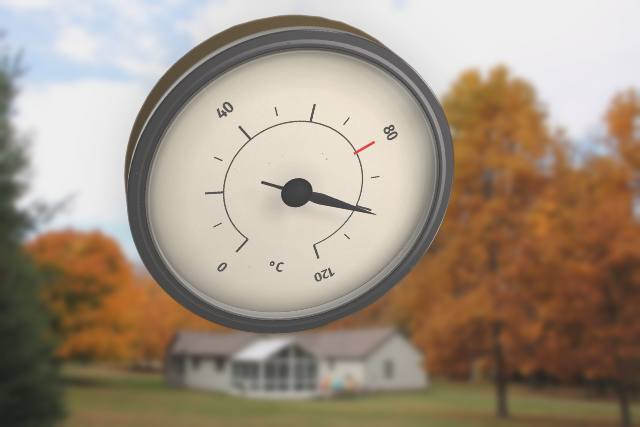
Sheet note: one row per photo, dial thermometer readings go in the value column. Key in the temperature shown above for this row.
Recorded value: 100 °C
